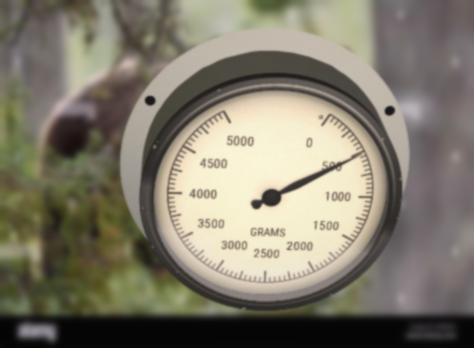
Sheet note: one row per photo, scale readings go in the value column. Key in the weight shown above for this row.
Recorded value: 500 g
